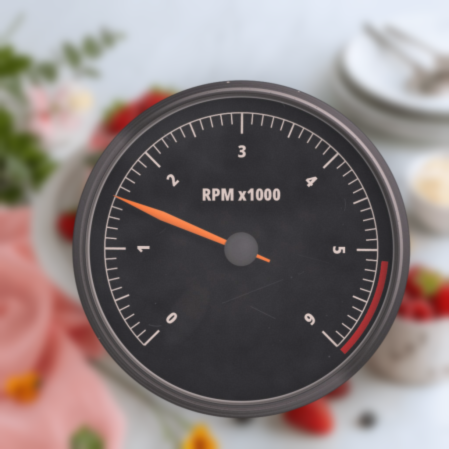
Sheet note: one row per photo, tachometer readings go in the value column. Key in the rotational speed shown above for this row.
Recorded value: 1500 rpm
